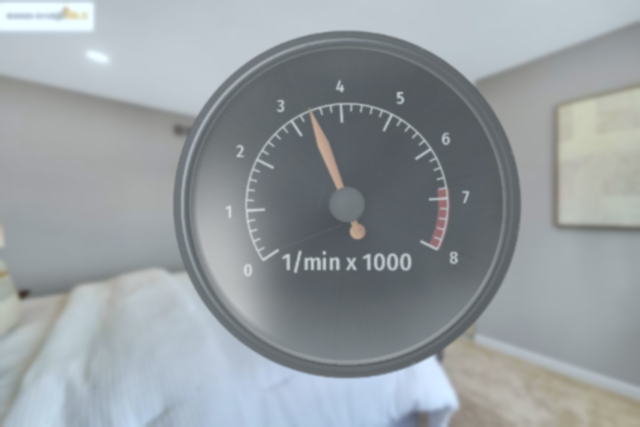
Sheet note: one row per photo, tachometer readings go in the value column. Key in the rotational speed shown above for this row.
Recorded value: 3400 rpm
